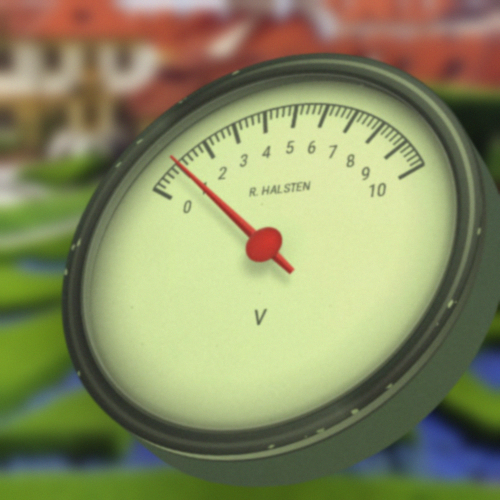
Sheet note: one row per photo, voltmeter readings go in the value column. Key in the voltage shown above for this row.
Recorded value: 1 V
